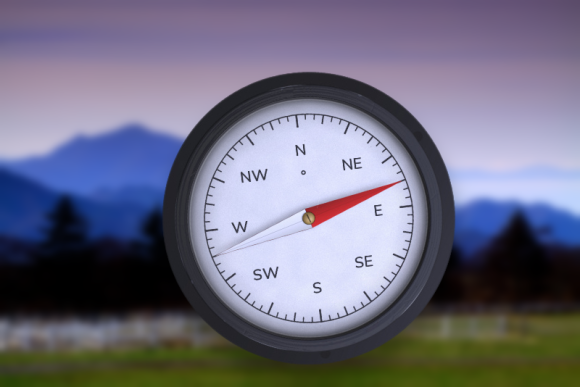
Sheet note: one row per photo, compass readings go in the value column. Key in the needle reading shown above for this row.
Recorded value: 75 °
